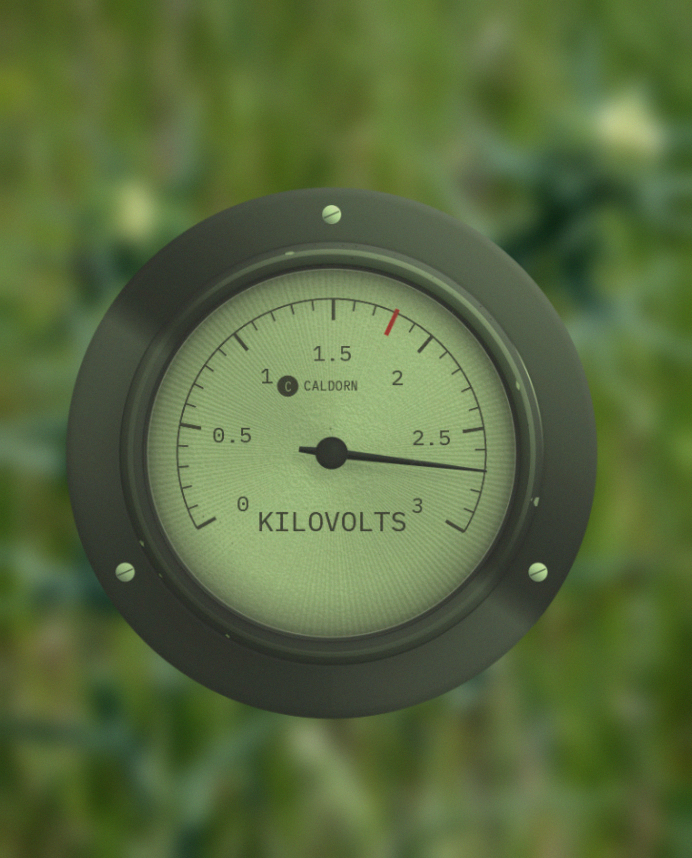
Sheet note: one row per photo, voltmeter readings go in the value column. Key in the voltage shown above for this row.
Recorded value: 2.7 kV
